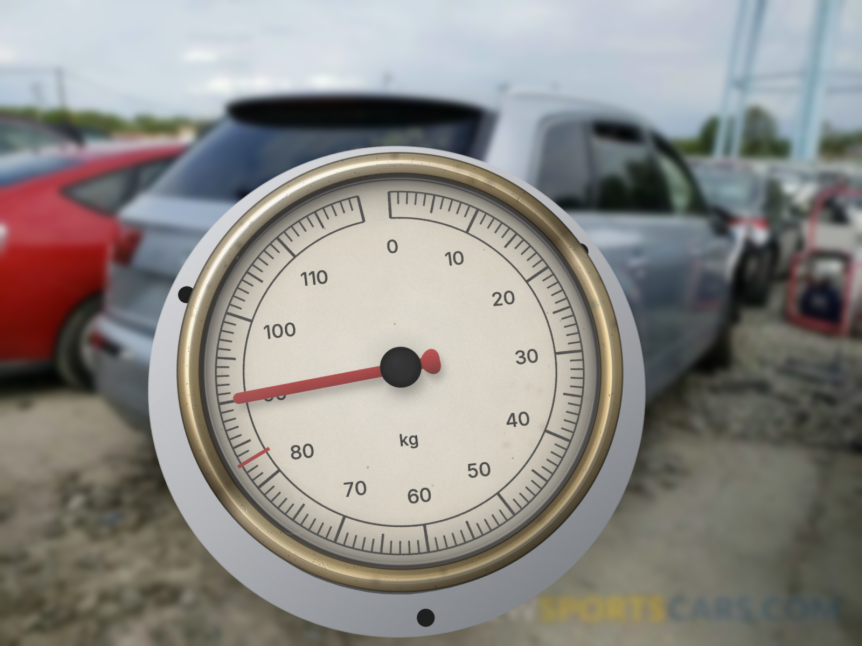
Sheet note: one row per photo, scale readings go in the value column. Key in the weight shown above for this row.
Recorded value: 90 kg
